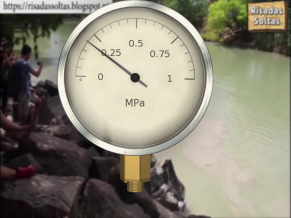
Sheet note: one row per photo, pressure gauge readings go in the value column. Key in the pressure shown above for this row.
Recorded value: 0.2 MPa
